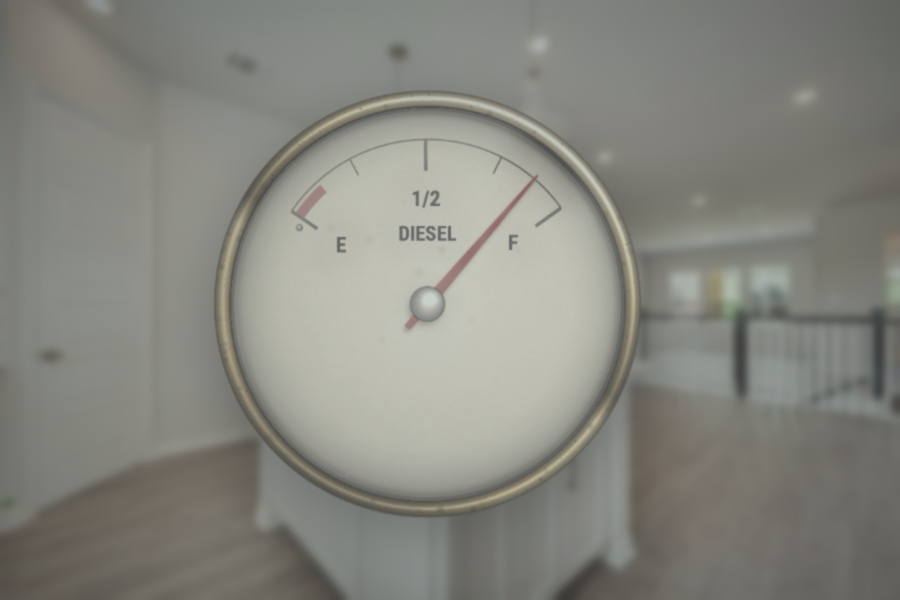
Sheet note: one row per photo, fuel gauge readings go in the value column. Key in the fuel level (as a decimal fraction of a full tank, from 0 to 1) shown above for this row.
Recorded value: 0.875
